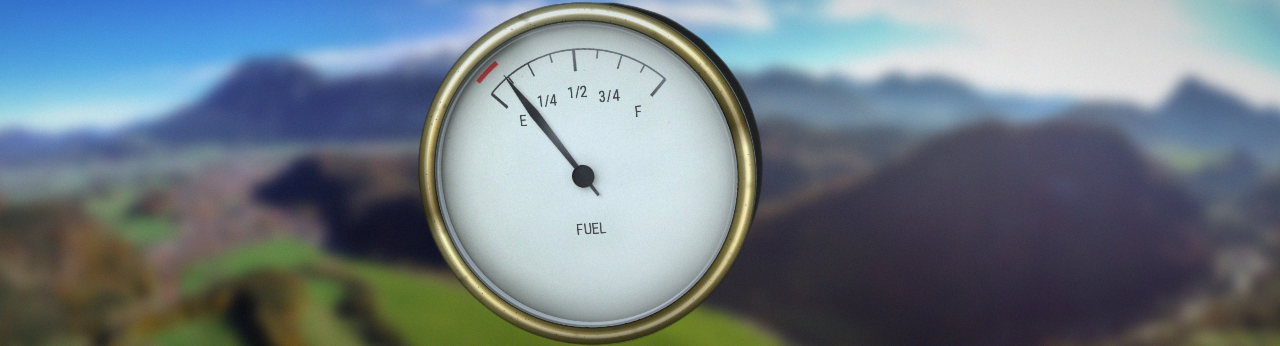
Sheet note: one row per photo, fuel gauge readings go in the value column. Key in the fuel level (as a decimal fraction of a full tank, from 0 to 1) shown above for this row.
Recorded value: 0.125
